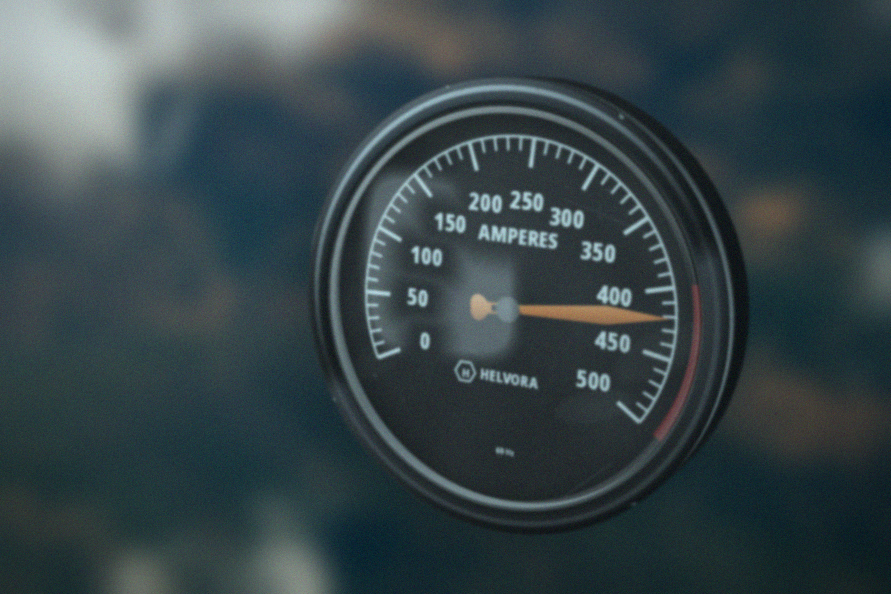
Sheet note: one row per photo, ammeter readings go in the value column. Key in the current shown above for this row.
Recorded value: 420 A
